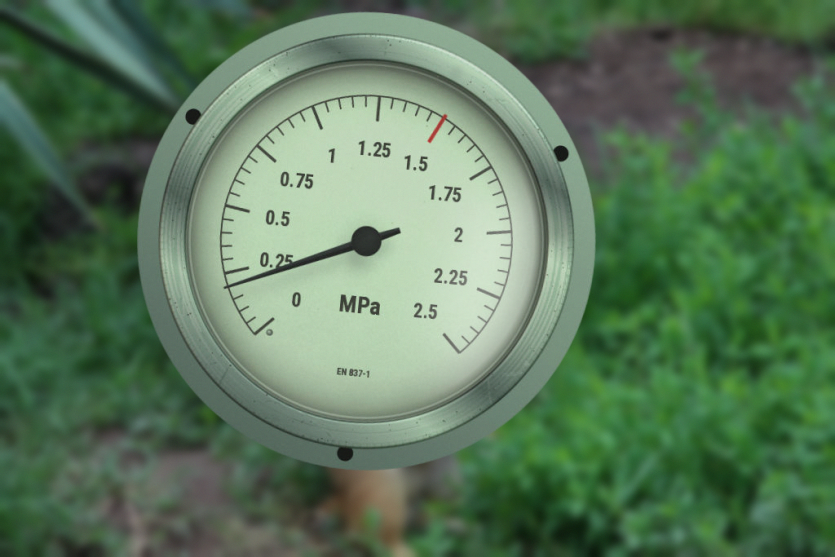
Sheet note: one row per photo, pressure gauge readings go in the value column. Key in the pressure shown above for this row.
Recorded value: 0.2 MPa
